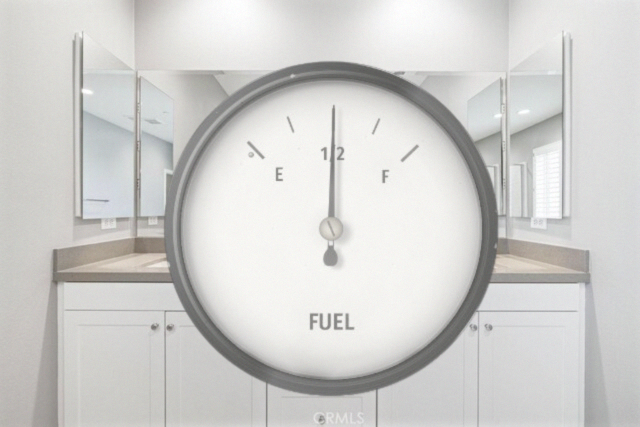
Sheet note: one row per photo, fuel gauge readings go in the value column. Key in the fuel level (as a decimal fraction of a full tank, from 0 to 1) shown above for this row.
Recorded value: 0.5
